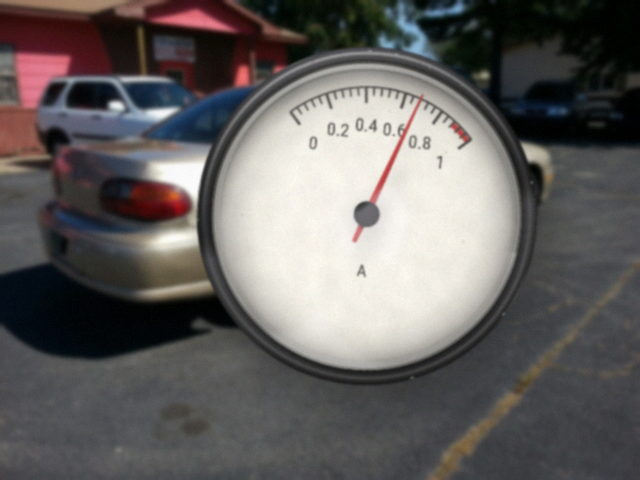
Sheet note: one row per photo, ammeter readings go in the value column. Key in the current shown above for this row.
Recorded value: 0.68 A
